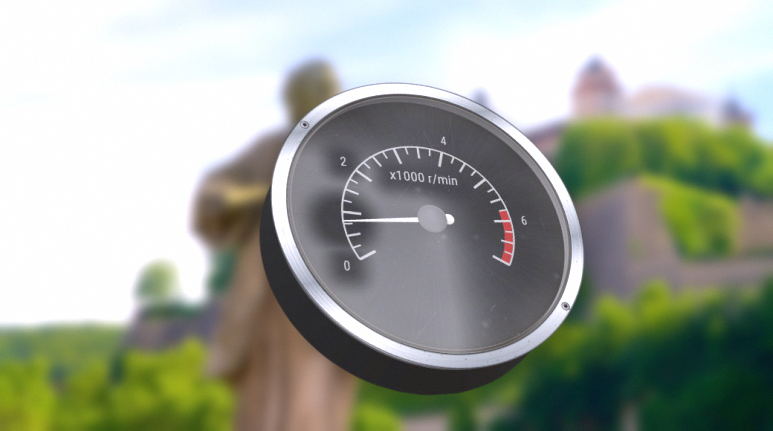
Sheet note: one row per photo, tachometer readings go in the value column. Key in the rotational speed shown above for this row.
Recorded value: 750 rpm
